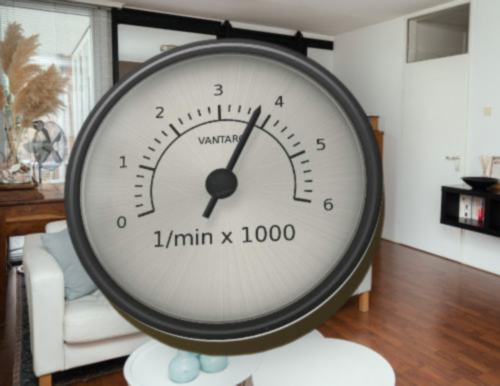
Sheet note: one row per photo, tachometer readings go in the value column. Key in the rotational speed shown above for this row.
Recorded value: 3800 rpm
